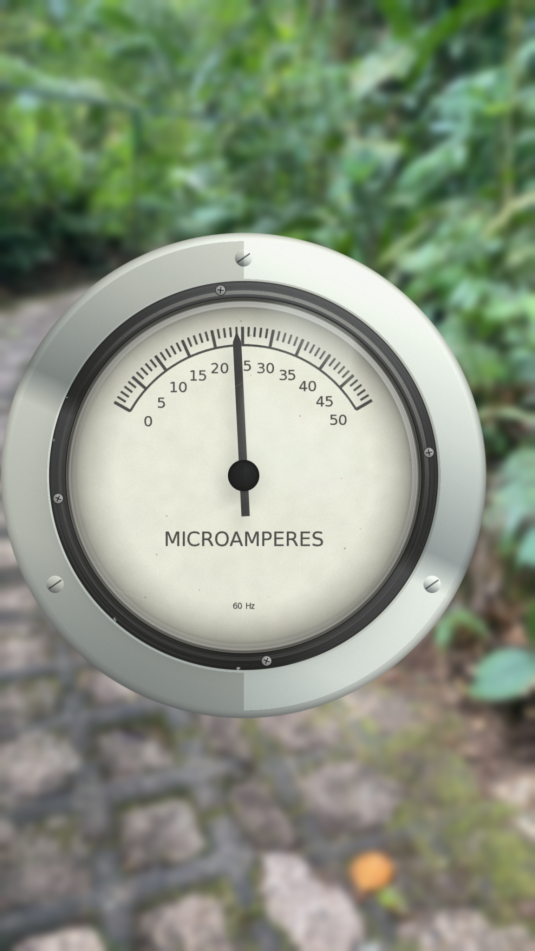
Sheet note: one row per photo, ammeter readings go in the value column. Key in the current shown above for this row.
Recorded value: 24 µA
